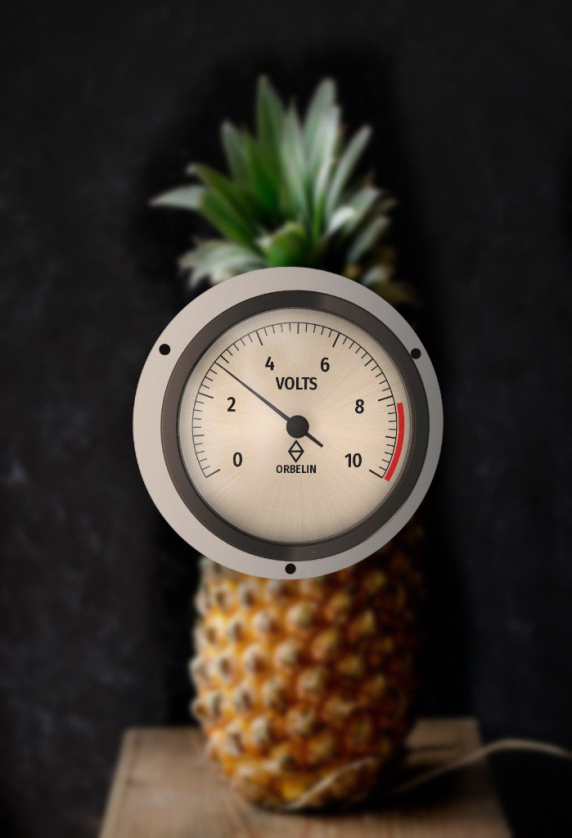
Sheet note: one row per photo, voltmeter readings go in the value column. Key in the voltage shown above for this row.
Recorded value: 2.8 V
